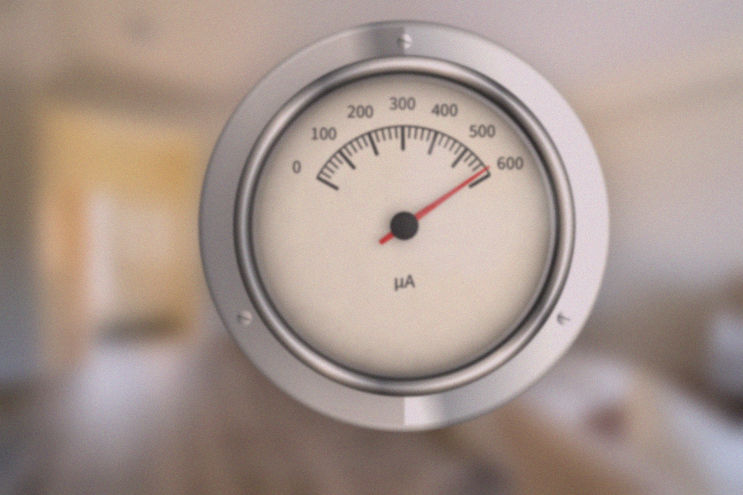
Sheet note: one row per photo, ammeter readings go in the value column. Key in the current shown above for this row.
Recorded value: 580 µA
